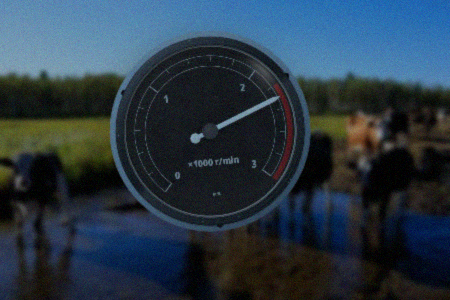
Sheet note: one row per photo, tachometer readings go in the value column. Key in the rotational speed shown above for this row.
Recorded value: 2300 rpm
